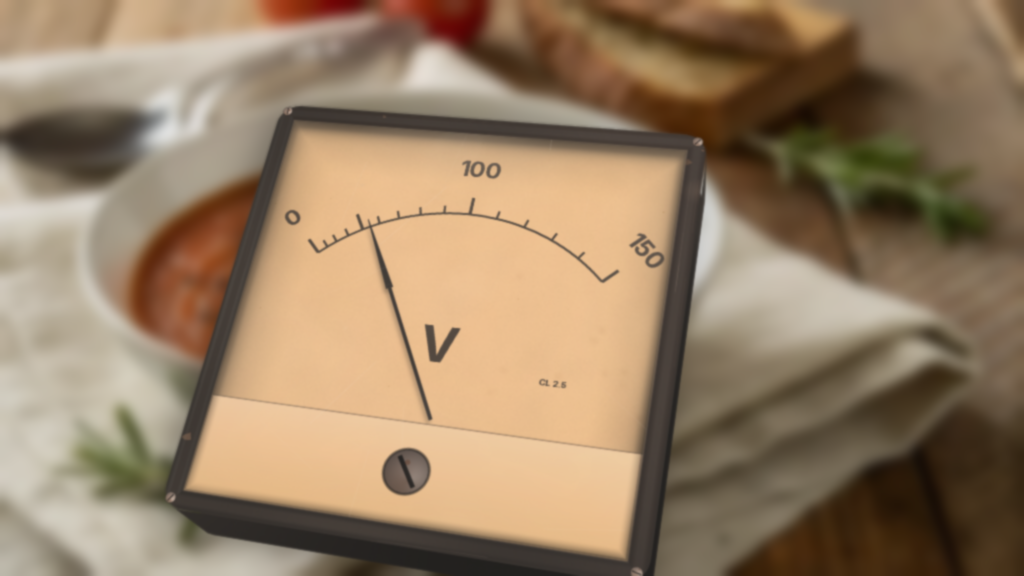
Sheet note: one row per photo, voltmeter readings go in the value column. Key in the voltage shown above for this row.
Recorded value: 55 V
